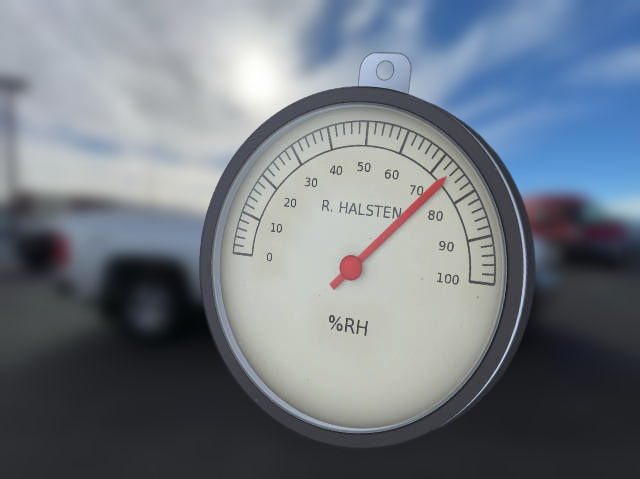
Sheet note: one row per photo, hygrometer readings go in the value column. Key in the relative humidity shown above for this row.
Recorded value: 74 %
